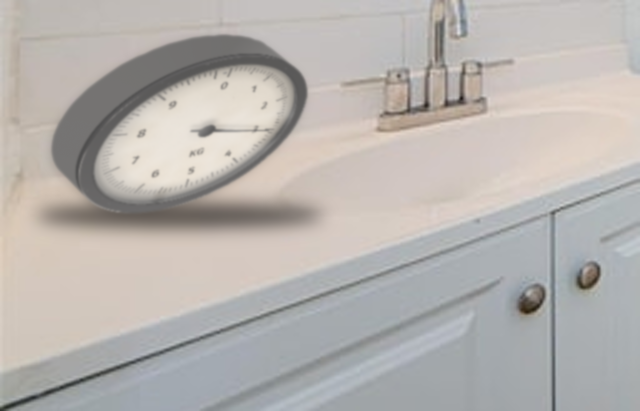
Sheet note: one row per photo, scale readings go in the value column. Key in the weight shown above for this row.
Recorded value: 3 kg
